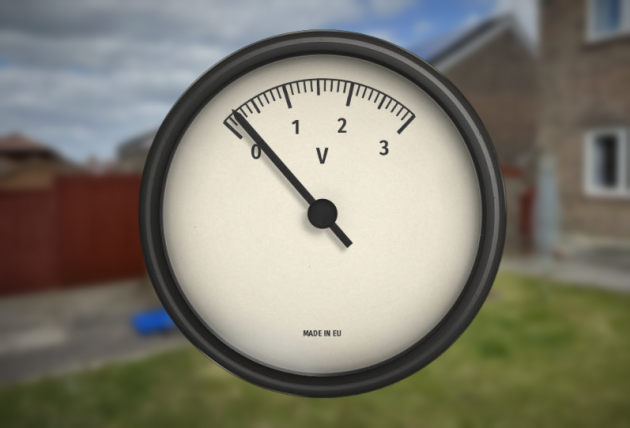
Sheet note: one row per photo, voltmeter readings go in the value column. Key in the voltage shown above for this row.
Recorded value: 0.2 V
